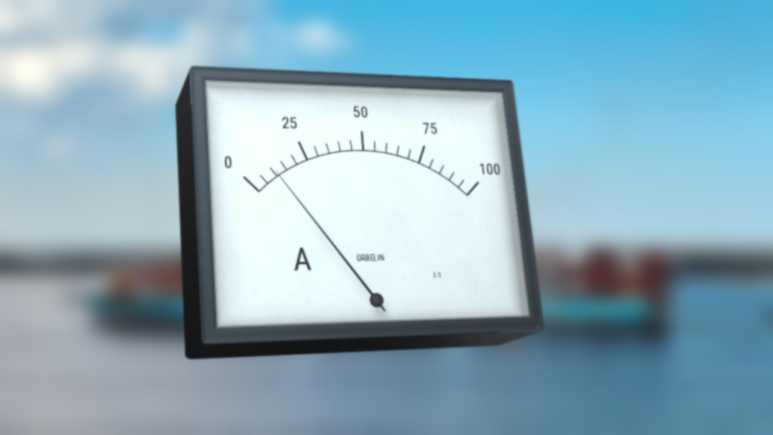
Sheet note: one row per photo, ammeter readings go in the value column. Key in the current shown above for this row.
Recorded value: 10 A
